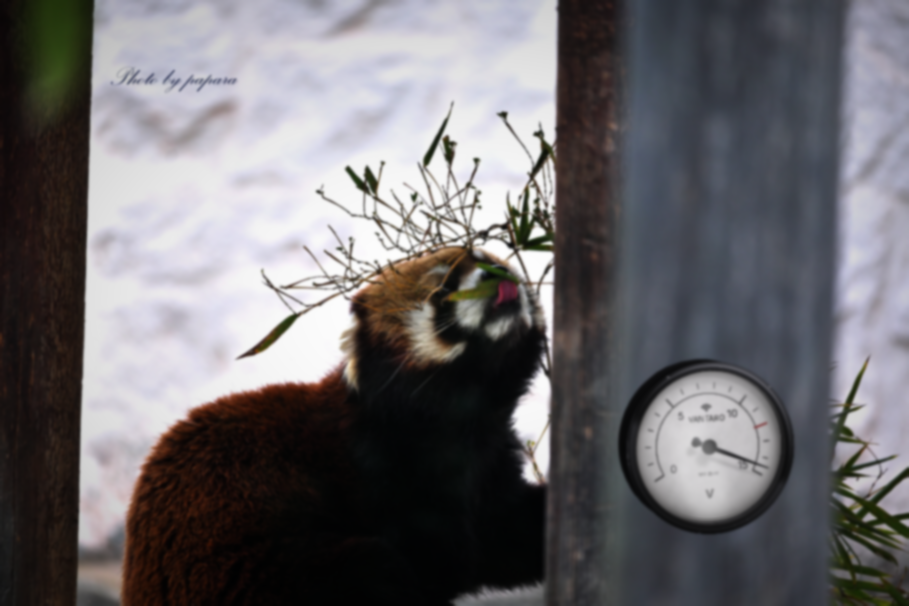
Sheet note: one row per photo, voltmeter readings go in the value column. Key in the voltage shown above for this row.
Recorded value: 14.5 V
